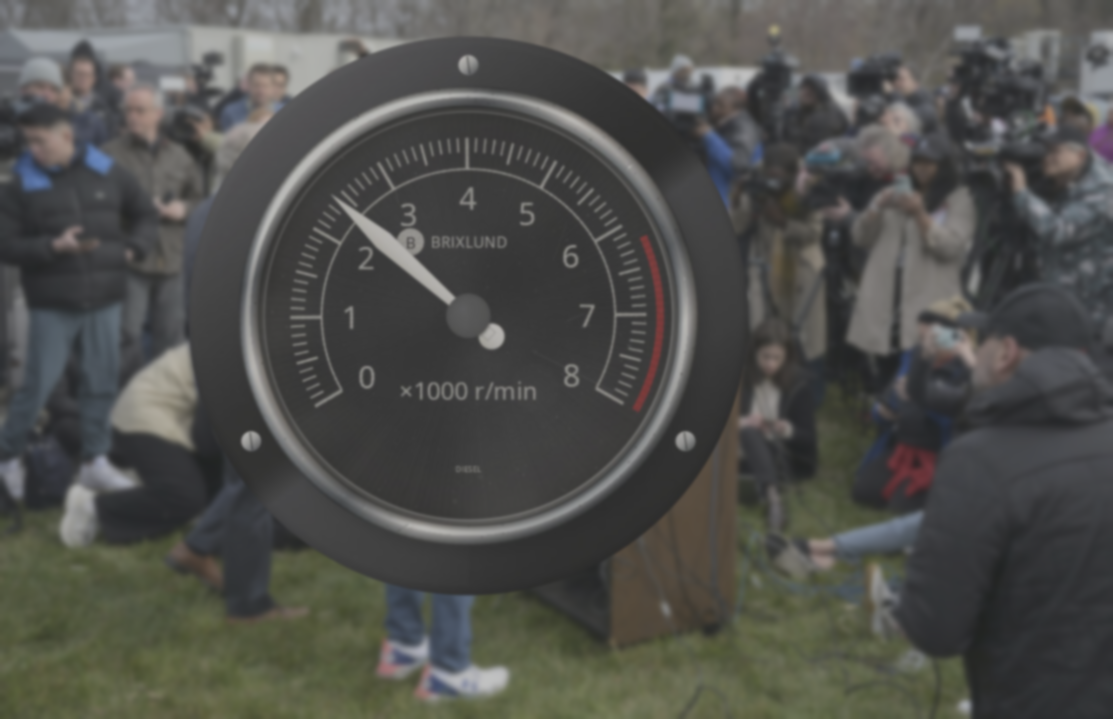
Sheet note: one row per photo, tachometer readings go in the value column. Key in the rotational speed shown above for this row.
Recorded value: 2400 rpm
